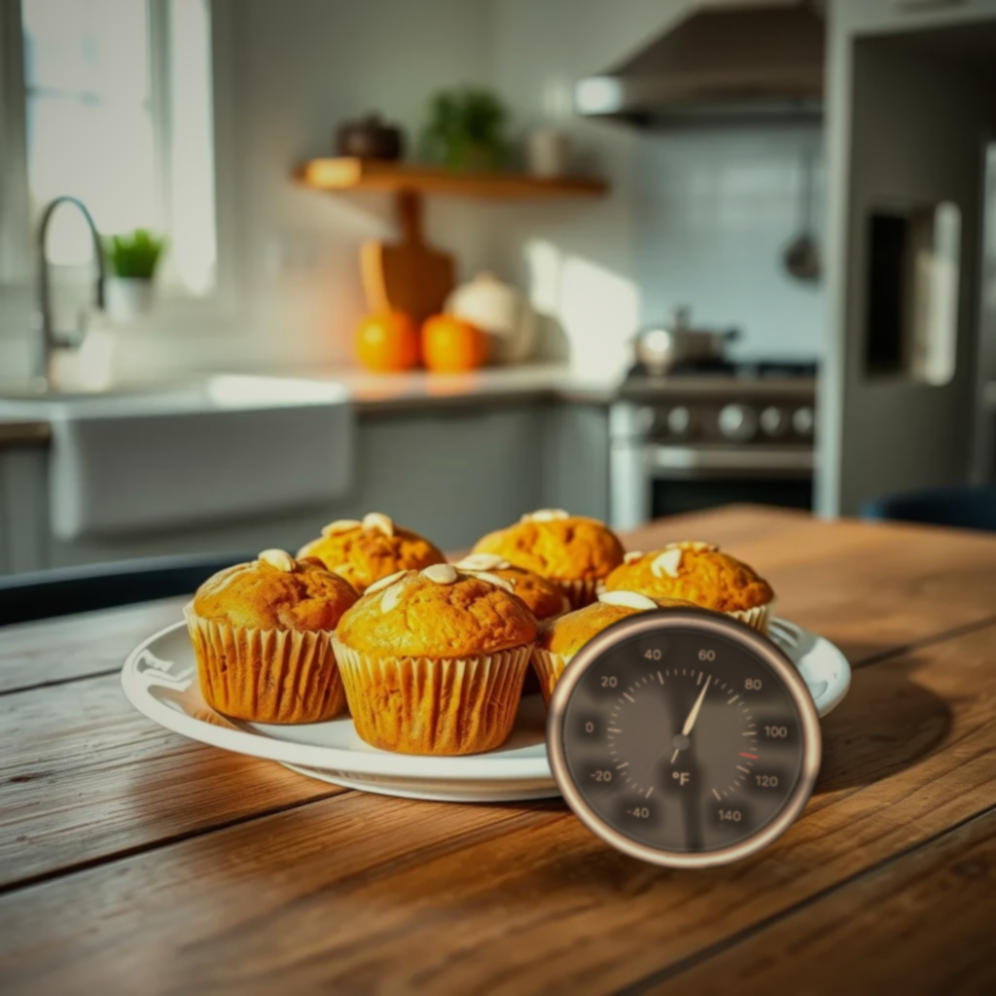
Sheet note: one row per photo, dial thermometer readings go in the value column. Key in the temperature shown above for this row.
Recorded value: 64 °F
